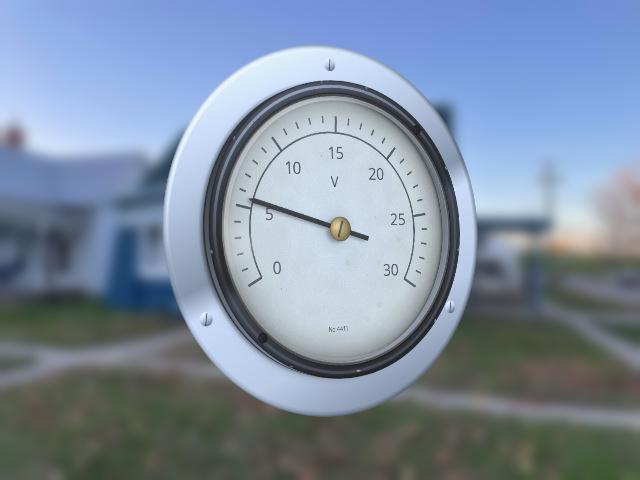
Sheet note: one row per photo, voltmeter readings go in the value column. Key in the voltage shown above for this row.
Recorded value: 5.5 V
